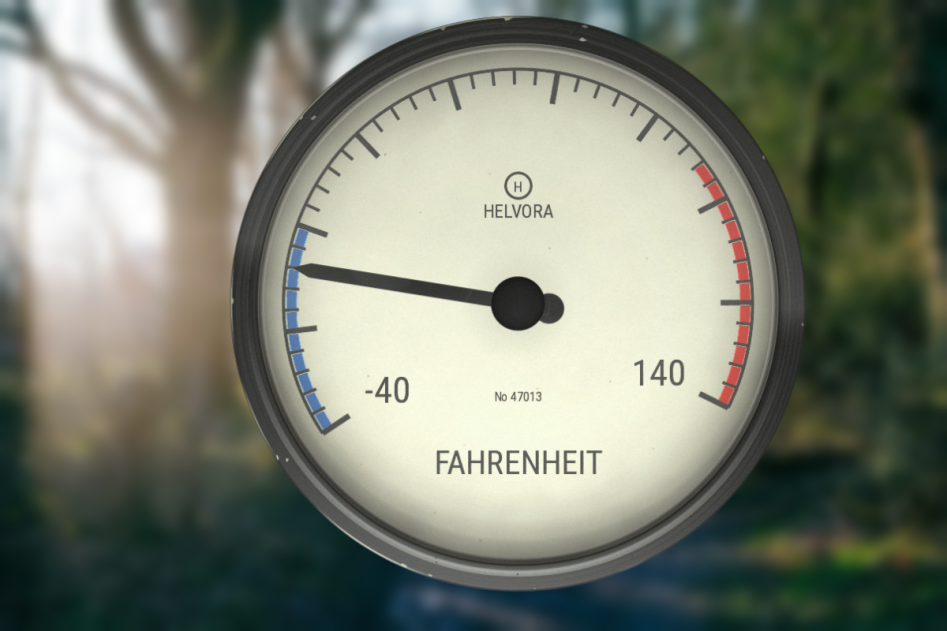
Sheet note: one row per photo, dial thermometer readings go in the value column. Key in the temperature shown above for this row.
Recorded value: -8 °F
